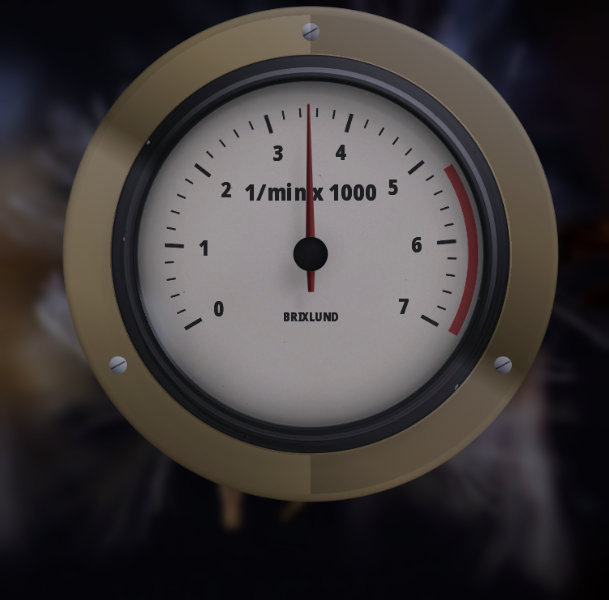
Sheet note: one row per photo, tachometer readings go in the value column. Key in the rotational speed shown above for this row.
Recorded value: 3500 rpm
